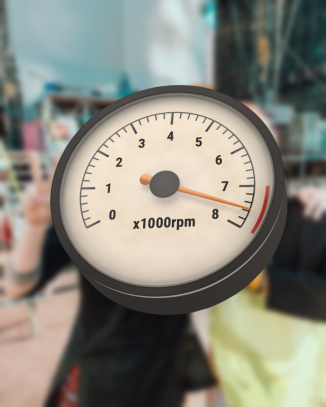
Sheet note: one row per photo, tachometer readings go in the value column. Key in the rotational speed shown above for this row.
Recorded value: 7600 rpm
